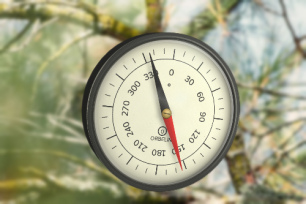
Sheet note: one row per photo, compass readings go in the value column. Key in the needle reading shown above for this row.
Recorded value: 155 °
